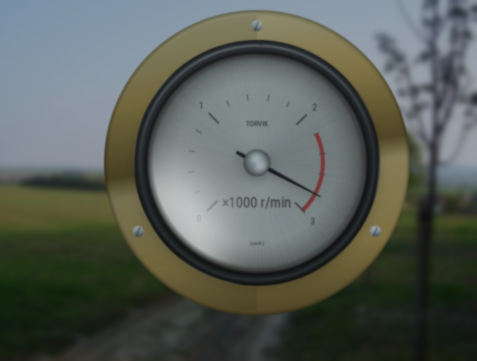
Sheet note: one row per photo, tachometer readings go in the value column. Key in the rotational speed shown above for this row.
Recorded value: 2800 rpm
